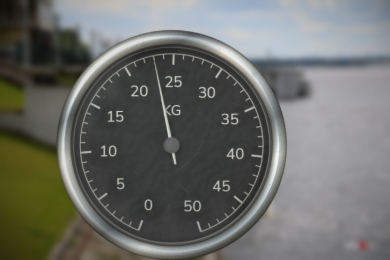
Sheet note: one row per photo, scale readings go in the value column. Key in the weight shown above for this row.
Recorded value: 23 kg
